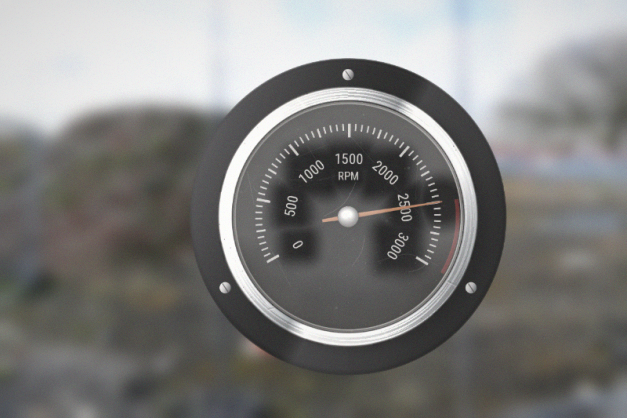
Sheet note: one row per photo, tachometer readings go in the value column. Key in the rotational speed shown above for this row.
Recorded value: 2500 rpm
